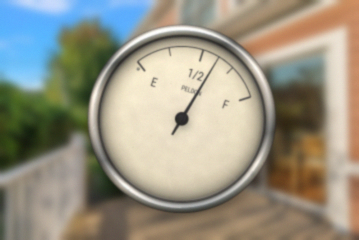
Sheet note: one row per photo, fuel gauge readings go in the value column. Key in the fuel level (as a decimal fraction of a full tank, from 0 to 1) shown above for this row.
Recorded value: 0.625
